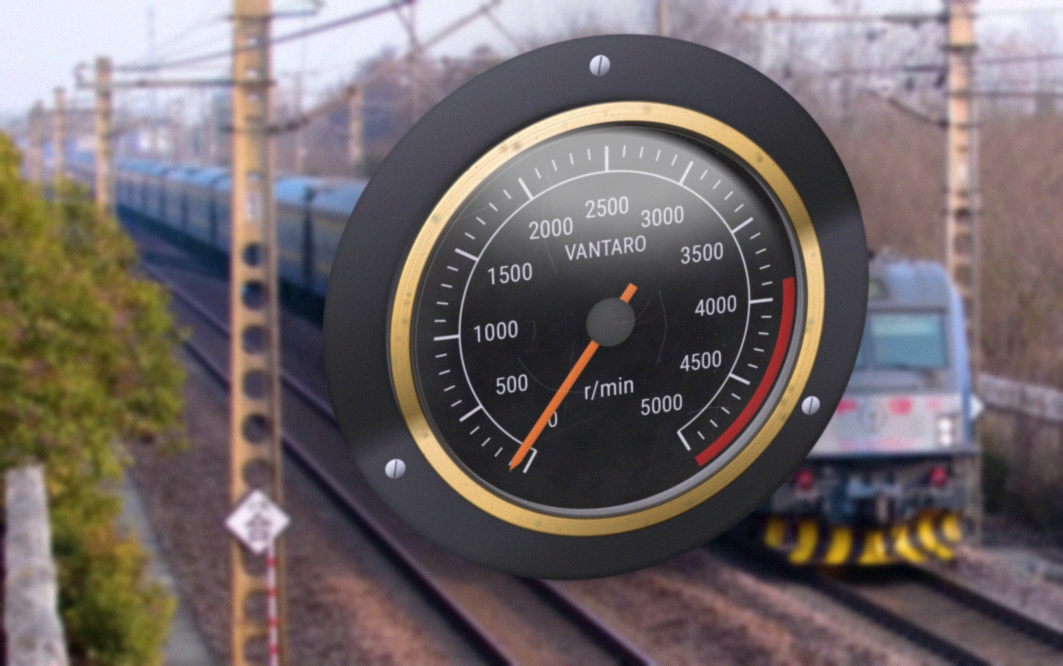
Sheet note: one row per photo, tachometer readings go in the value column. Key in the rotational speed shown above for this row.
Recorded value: 100 rpm
